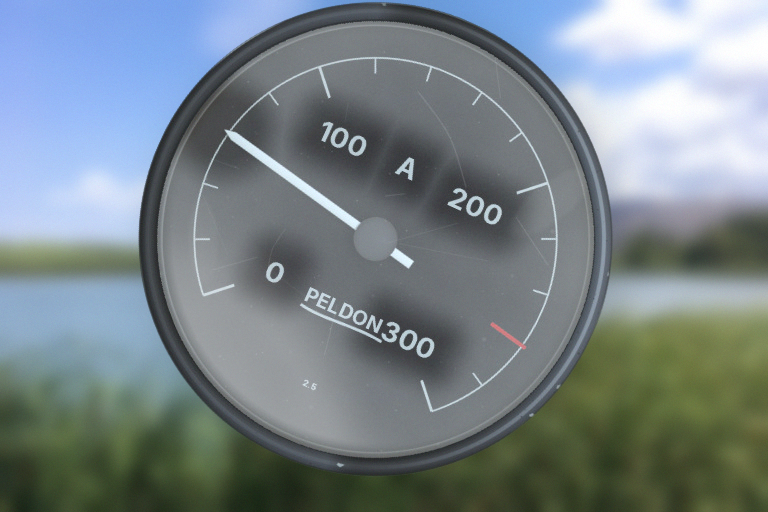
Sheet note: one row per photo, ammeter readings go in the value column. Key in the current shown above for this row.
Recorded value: 60 A
